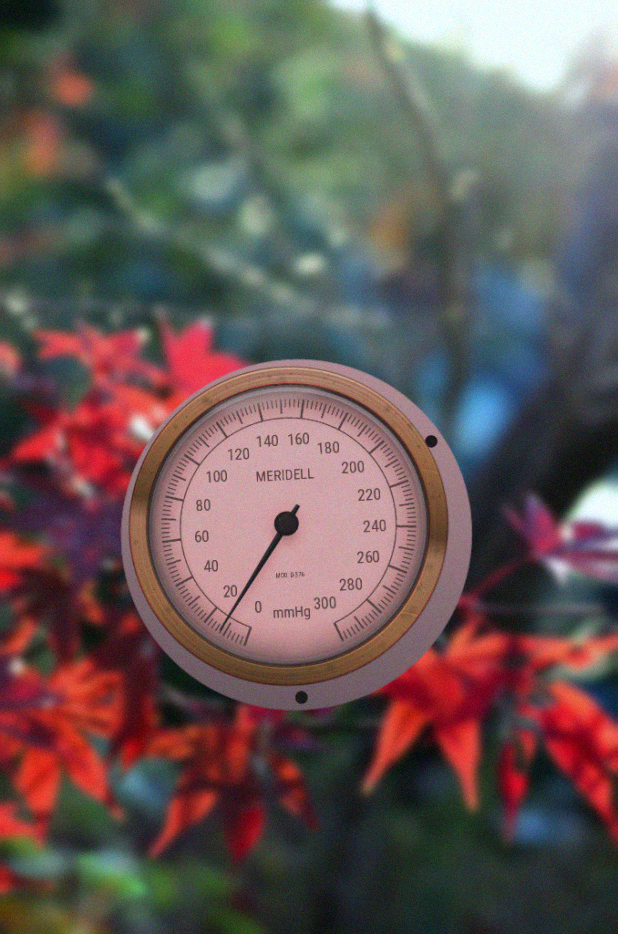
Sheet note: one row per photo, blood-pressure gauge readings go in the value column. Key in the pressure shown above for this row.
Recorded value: 12 mmHg
